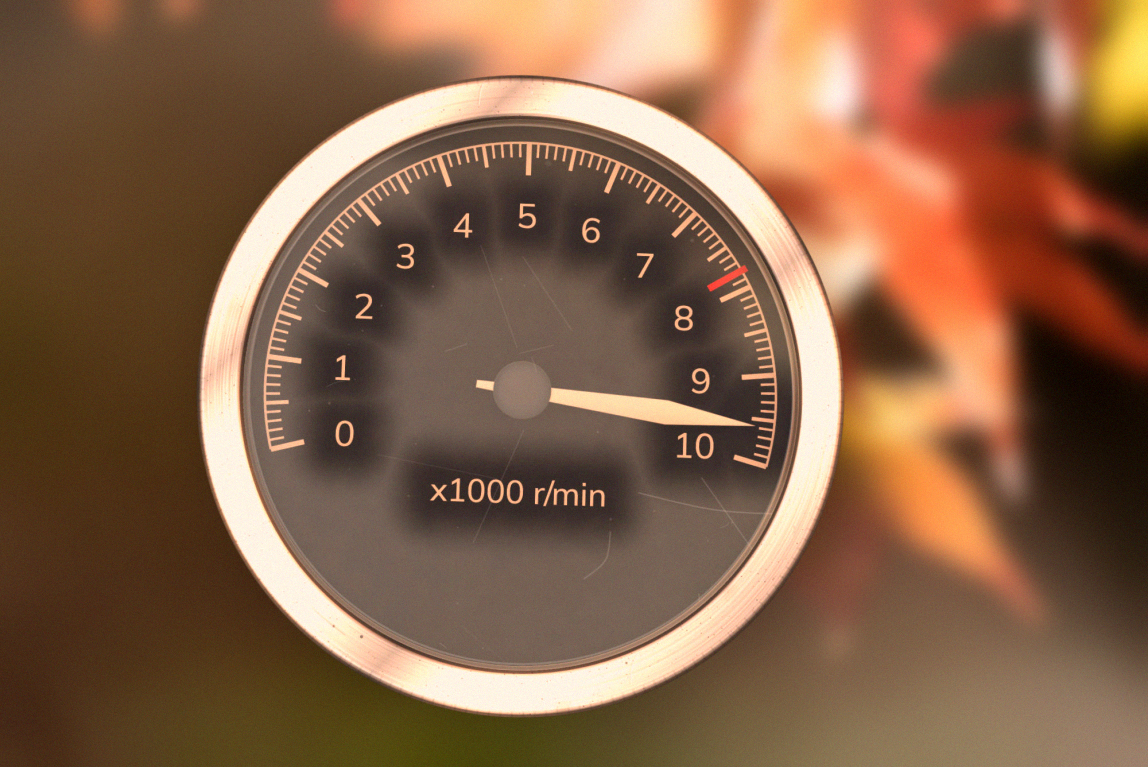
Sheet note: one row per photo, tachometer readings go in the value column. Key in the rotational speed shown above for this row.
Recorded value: 9600 rpm
